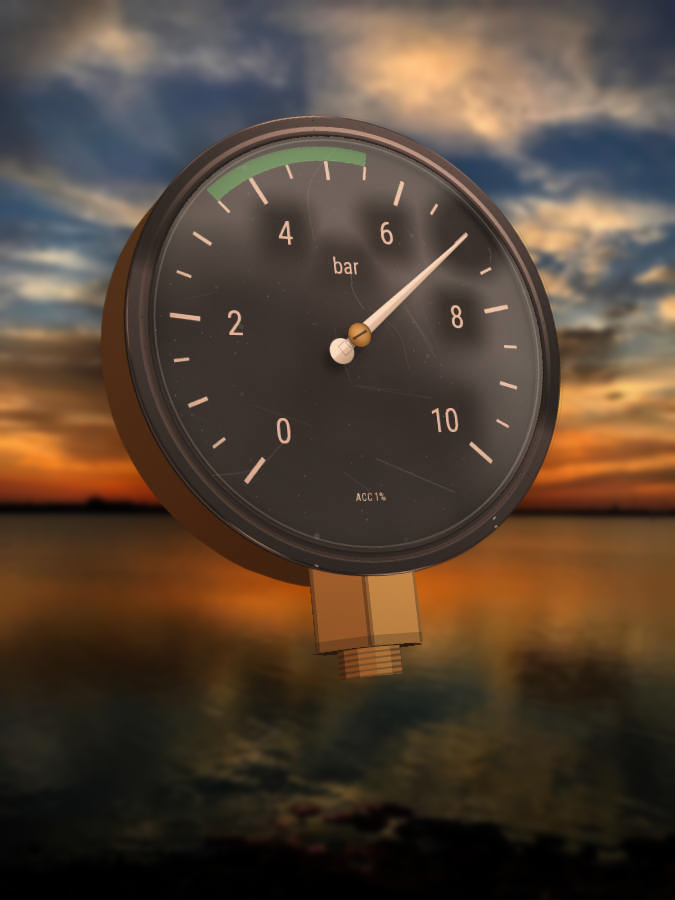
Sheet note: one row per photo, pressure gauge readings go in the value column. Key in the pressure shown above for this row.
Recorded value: 7 bar
